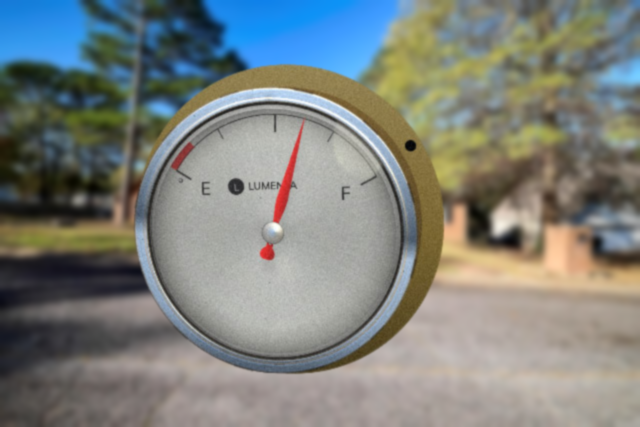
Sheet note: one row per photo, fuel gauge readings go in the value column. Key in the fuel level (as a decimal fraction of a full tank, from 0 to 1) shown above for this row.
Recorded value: 0.625
